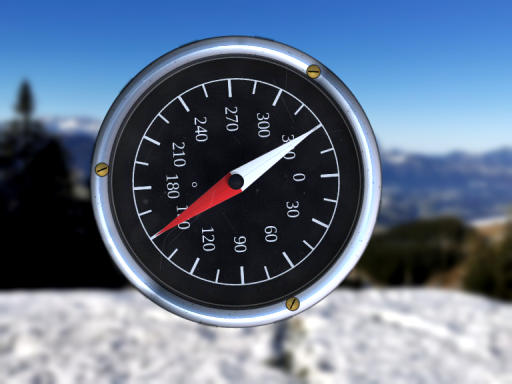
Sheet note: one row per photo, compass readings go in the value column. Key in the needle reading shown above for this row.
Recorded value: 150 °
